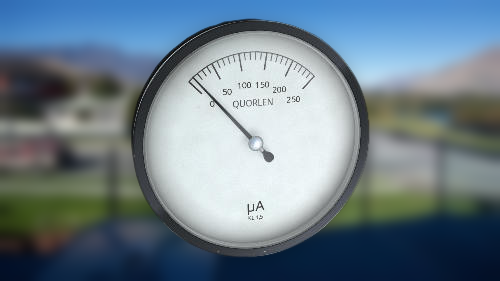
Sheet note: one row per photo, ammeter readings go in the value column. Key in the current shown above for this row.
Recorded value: 10 µA
